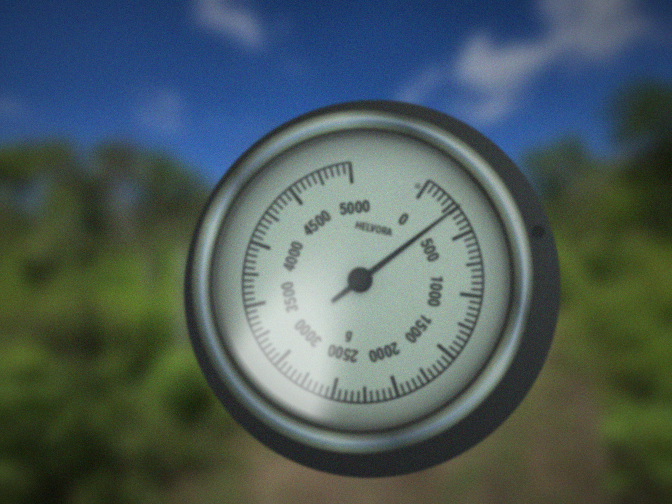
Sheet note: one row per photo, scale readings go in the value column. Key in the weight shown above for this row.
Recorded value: 300 g
